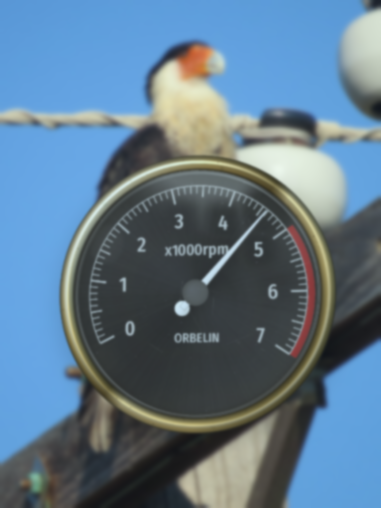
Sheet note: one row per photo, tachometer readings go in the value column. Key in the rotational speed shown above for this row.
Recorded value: 4600 rpm
